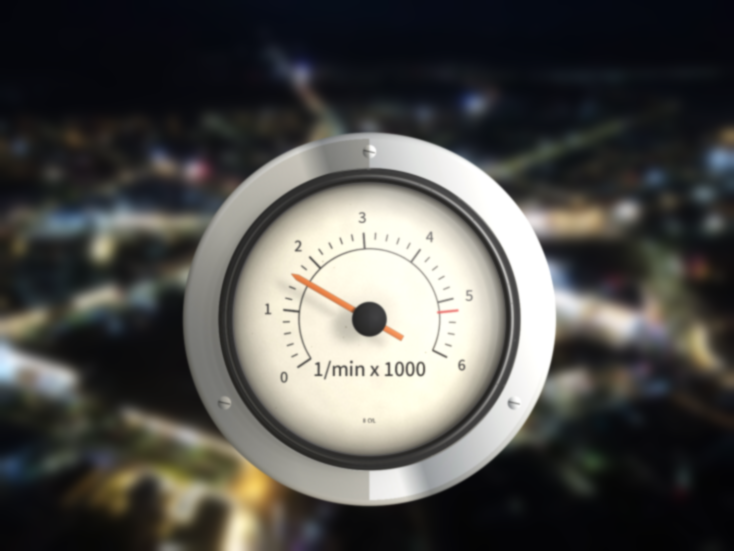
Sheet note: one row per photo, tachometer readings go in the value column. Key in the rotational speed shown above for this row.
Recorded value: 1600 rpm
